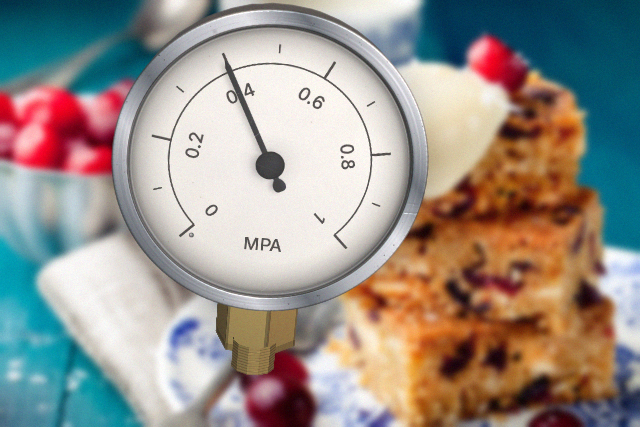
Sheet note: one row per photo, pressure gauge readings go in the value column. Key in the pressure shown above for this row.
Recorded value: 0.4 MPa
